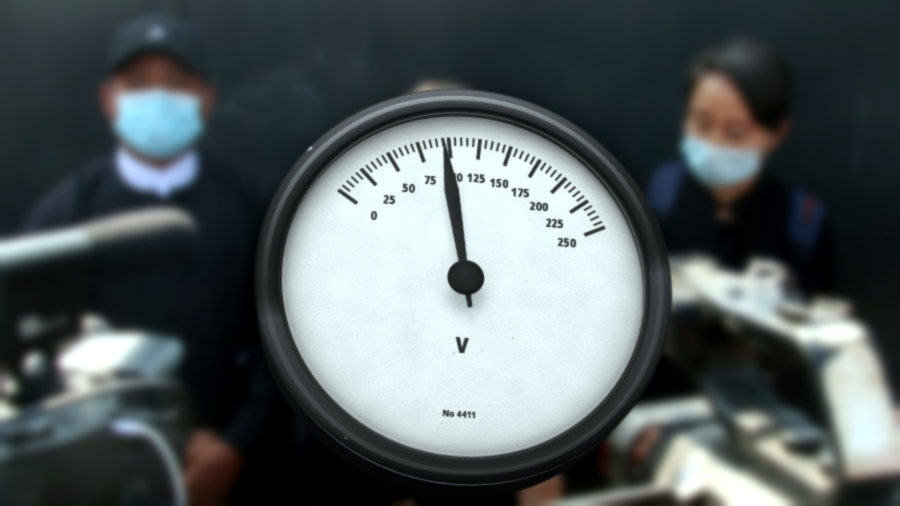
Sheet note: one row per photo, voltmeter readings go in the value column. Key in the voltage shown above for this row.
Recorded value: 95 V
